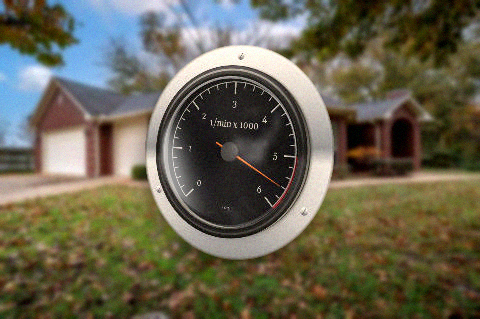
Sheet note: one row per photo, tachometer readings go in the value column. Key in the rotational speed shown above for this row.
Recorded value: 5600 rpm
